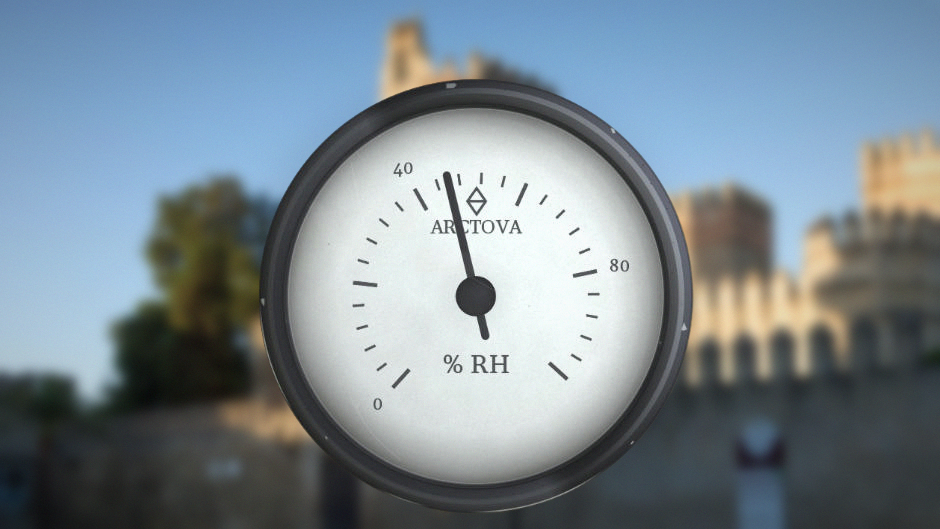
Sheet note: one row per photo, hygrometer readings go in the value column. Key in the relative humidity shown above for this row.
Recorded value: 46 %
